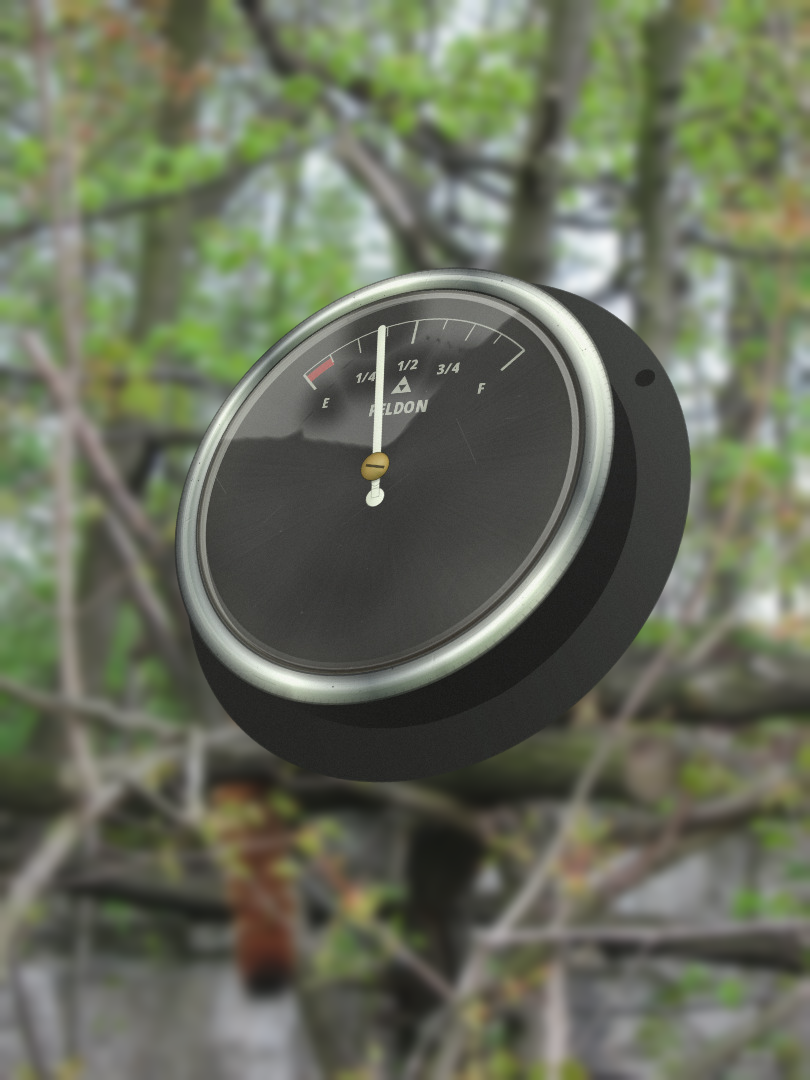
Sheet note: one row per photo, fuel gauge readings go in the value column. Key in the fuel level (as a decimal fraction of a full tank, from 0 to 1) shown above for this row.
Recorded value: 0.375
